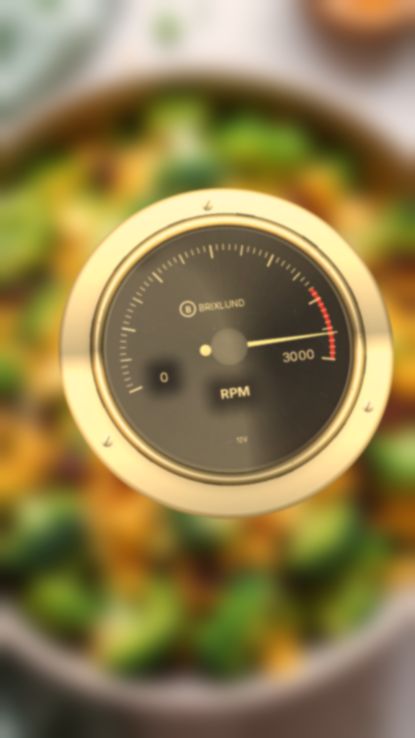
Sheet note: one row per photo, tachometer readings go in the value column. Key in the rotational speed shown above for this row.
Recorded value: 2800 rpm
